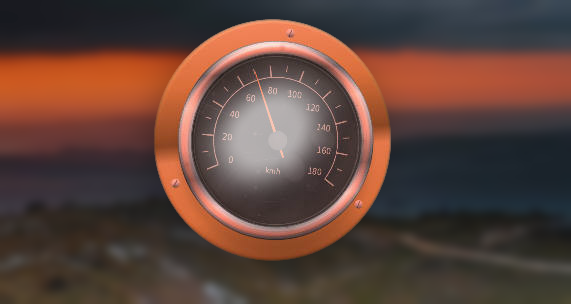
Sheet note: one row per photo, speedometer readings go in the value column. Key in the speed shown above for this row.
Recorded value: 70 km/h
